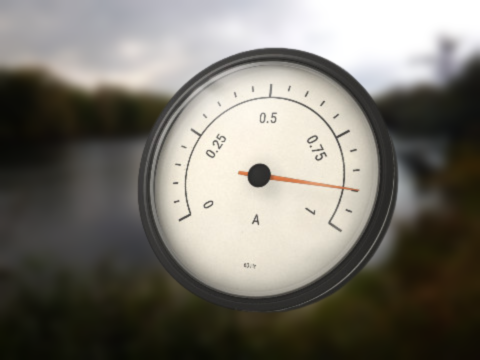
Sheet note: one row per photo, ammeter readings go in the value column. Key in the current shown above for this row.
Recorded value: 0.9 A
